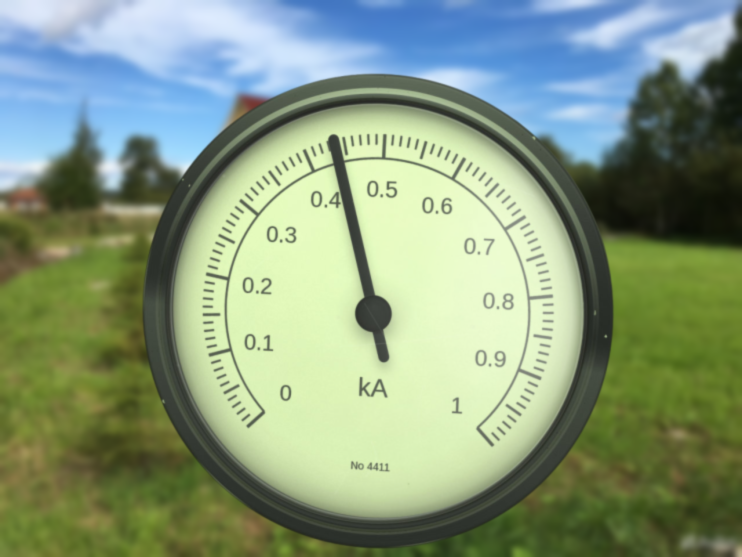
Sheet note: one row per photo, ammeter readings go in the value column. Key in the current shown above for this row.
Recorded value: 0.44 kA
